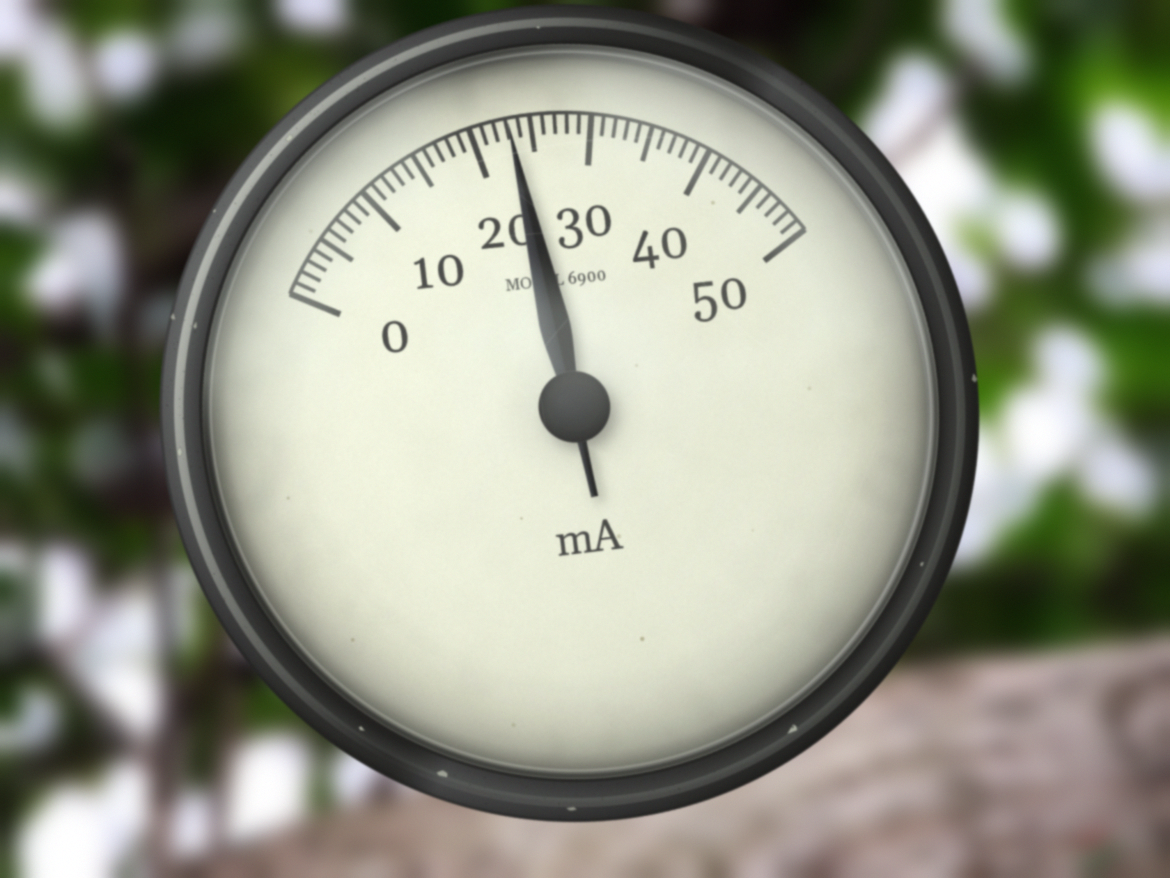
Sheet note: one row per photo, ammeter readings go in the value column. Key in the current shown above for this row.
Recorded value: 23 mA
